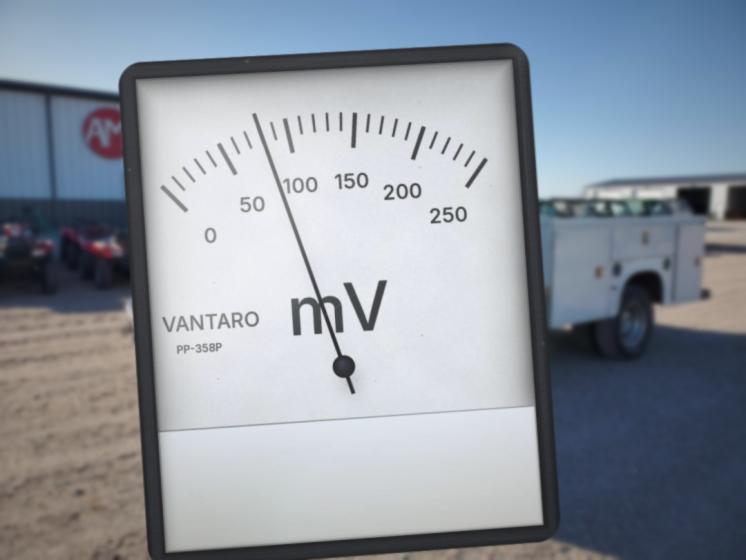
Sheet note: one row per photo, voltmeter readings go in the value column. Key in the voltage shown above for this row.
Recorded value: 80 mV
